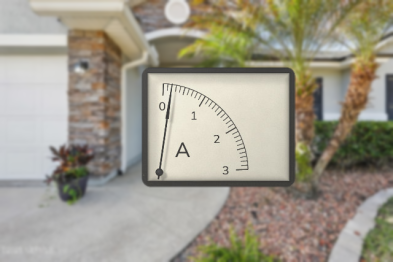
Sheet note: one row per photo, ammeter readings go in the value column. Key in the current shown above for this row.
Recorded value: 0.2 A
